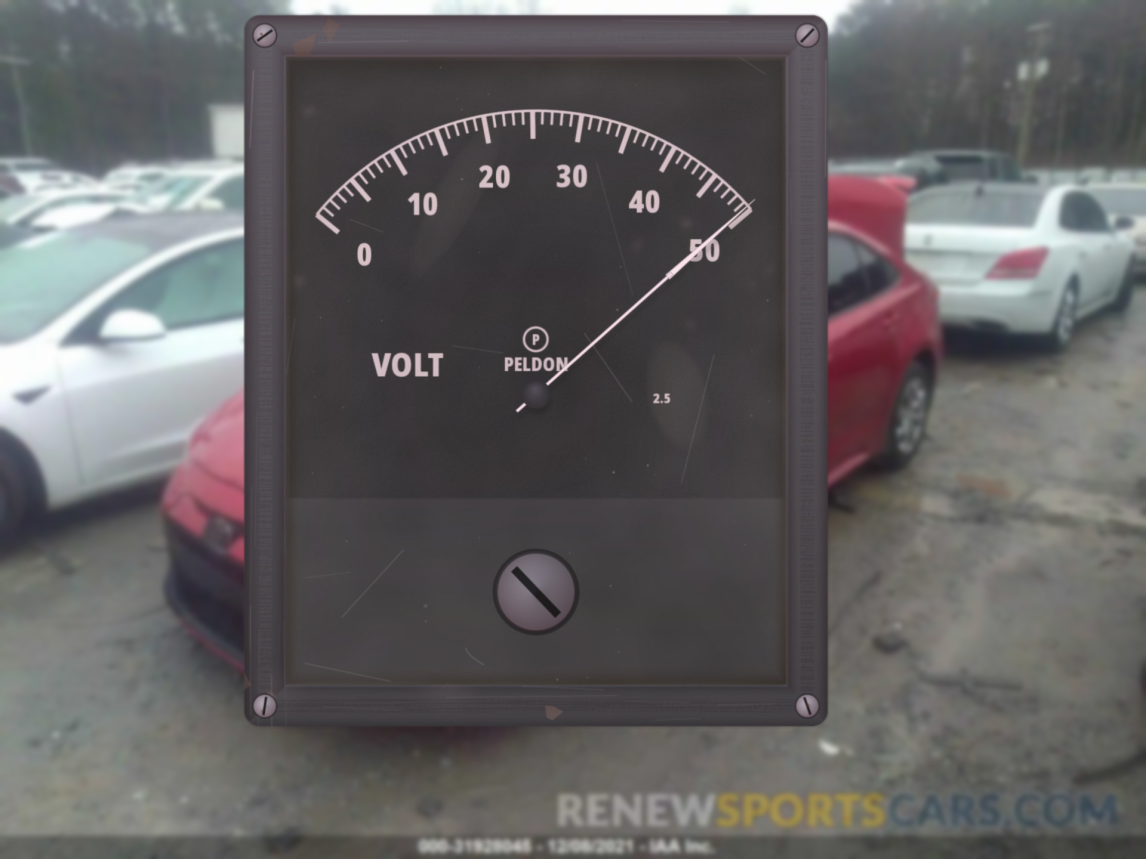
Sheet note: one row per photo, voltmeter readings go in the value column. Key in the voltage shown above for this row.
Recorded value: 49.5 V
